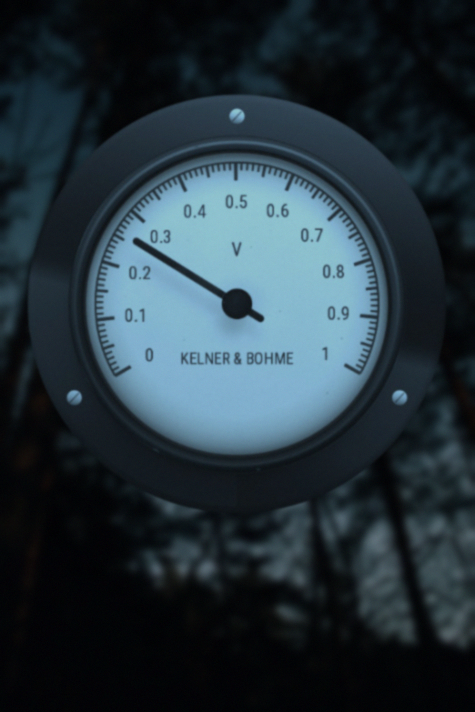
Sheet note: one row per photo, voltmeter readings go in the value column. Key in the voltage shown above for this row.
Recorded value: 0.26 V
